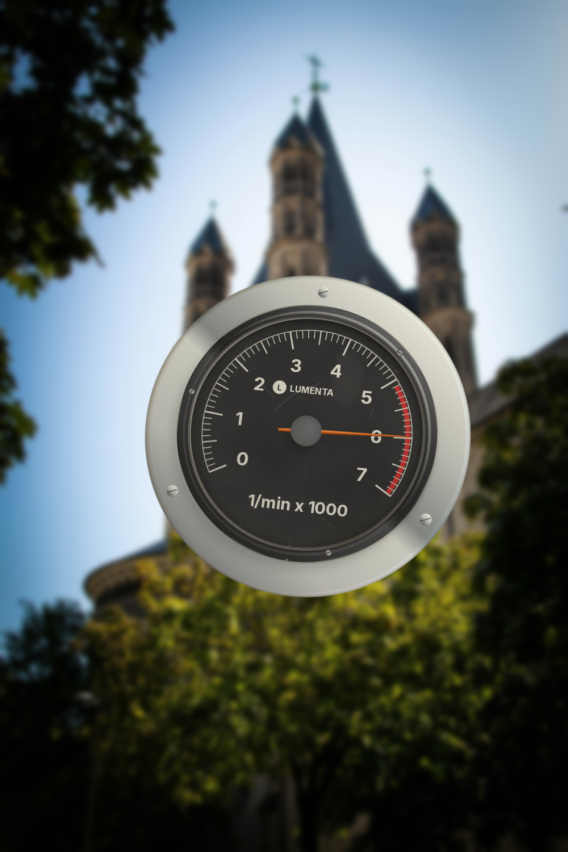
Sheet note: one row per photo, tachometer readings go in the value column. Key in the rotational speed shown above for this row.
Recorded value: 6000 rpm
